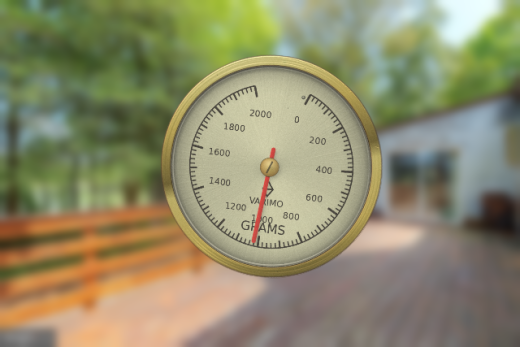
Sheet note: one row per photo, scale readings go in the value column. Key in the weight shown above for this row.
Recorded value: 1020 g
